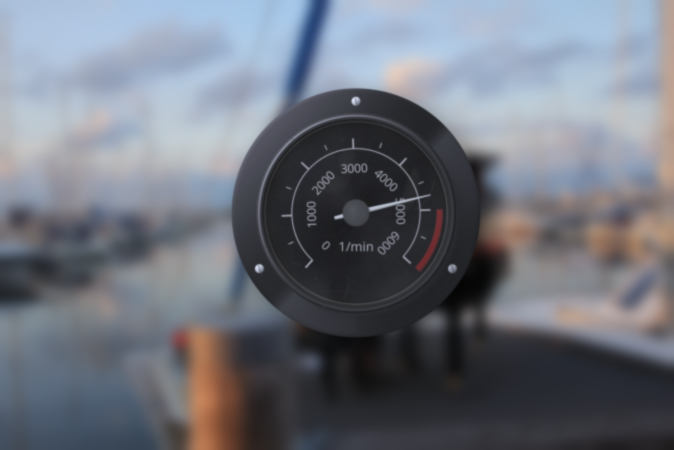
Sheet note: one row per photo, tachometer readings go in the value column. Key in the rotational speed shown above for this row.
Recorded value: 4750 rpm
